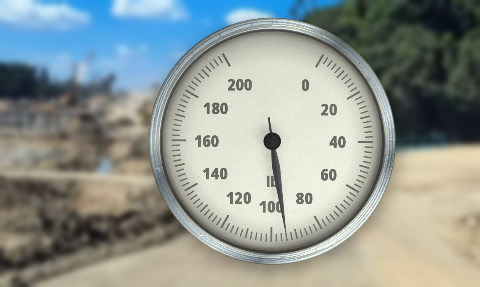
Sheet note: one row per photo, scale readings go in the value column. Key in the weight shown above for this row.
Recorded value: 94 lb
